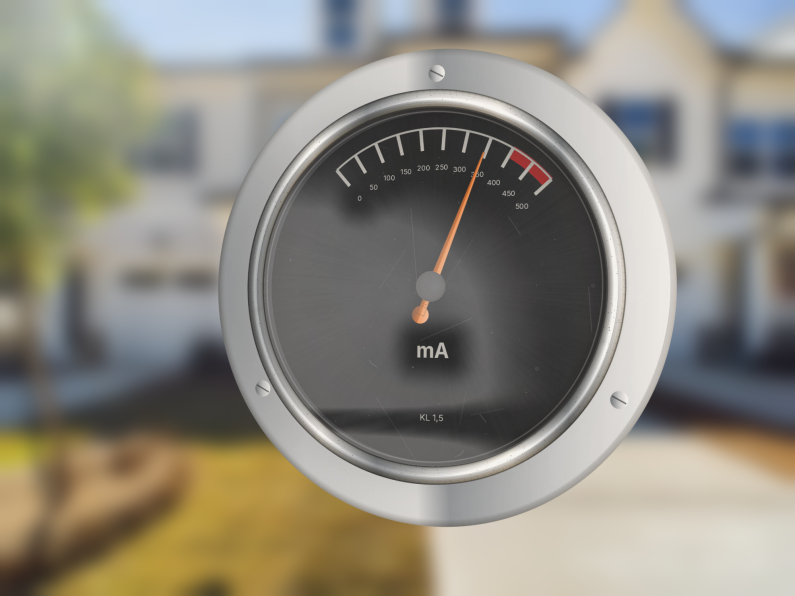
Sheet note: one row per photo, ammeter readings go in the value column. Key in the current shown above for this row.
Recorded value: 350 mA
